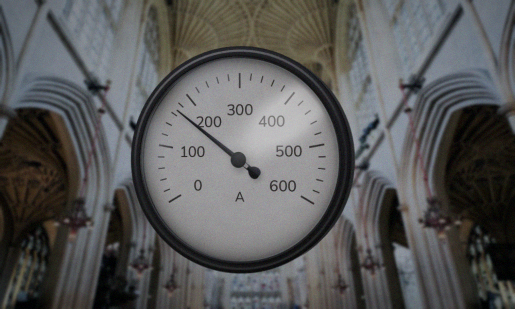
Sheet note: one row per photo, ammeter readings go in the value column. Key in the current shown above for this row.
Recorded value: 170 A
